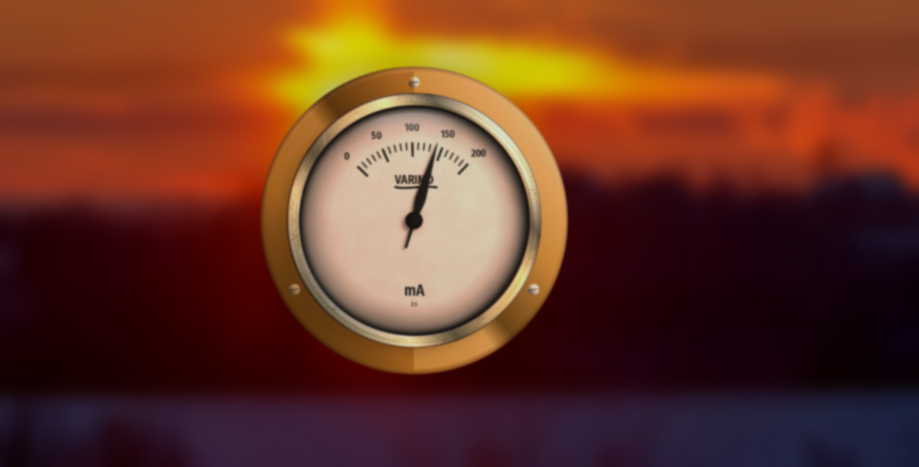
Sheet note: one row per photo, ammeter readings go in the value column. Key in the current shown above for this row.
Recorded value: 140 mA
